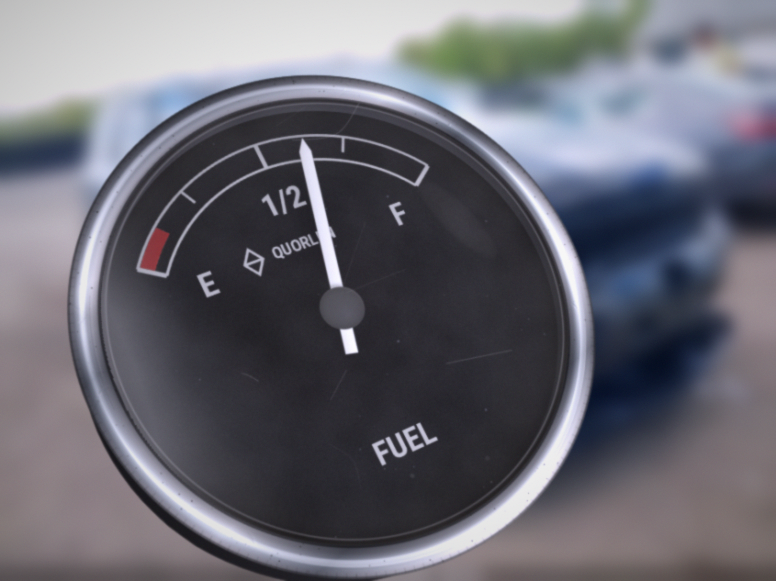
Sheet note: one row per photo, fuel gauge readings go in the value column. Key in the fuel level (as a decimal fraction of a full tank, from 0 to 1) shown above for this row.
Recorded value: 0.625
